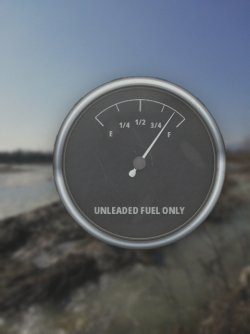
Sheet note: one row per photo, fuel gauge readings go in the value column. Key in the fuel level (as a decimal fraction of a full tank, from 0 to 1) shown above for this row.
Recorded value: 0.875
